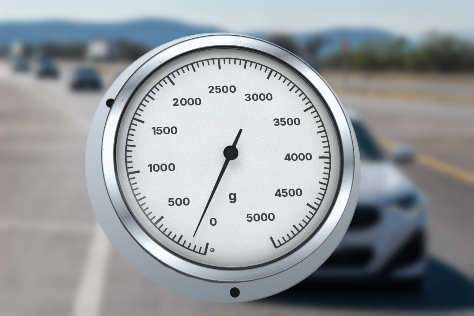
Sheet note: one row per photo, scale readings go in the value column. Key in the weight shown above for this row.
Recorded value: 150 g
